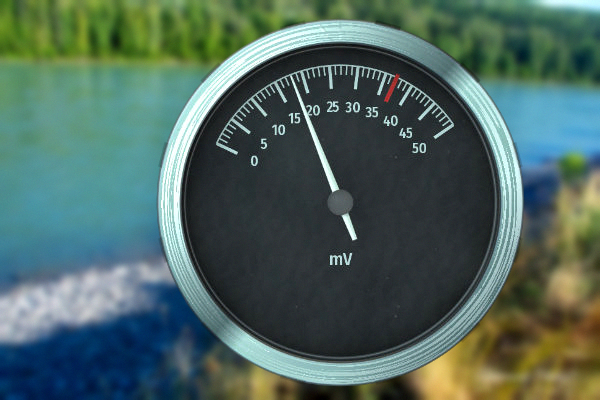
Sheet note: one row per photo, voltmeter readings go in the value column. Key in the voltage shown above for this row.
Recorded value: 18 mV
